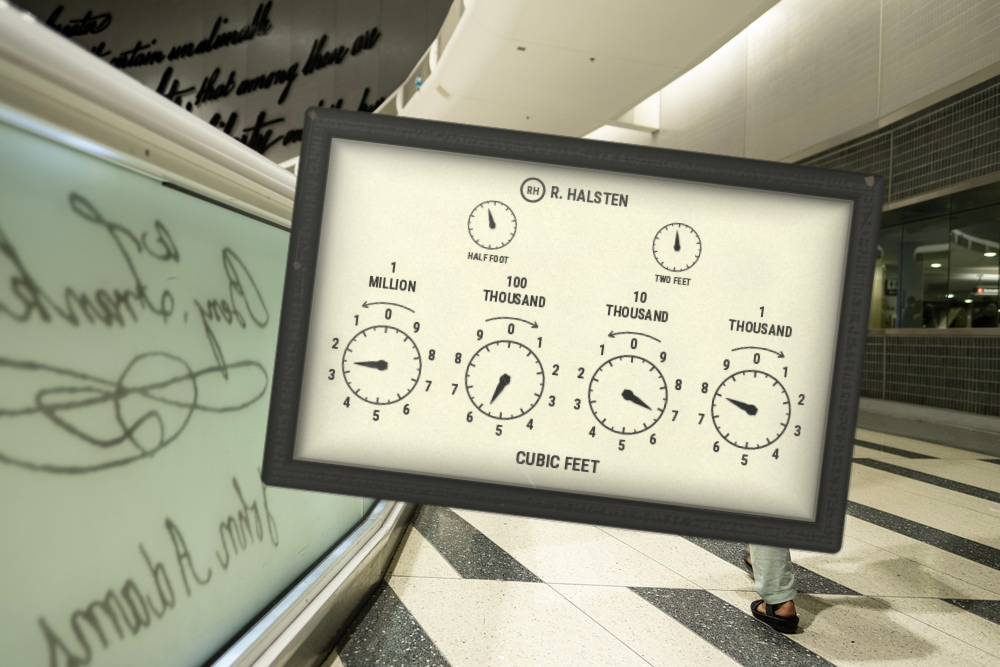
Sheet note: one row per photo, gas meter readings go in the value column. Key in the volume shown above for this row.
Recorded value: 256800 ft³
